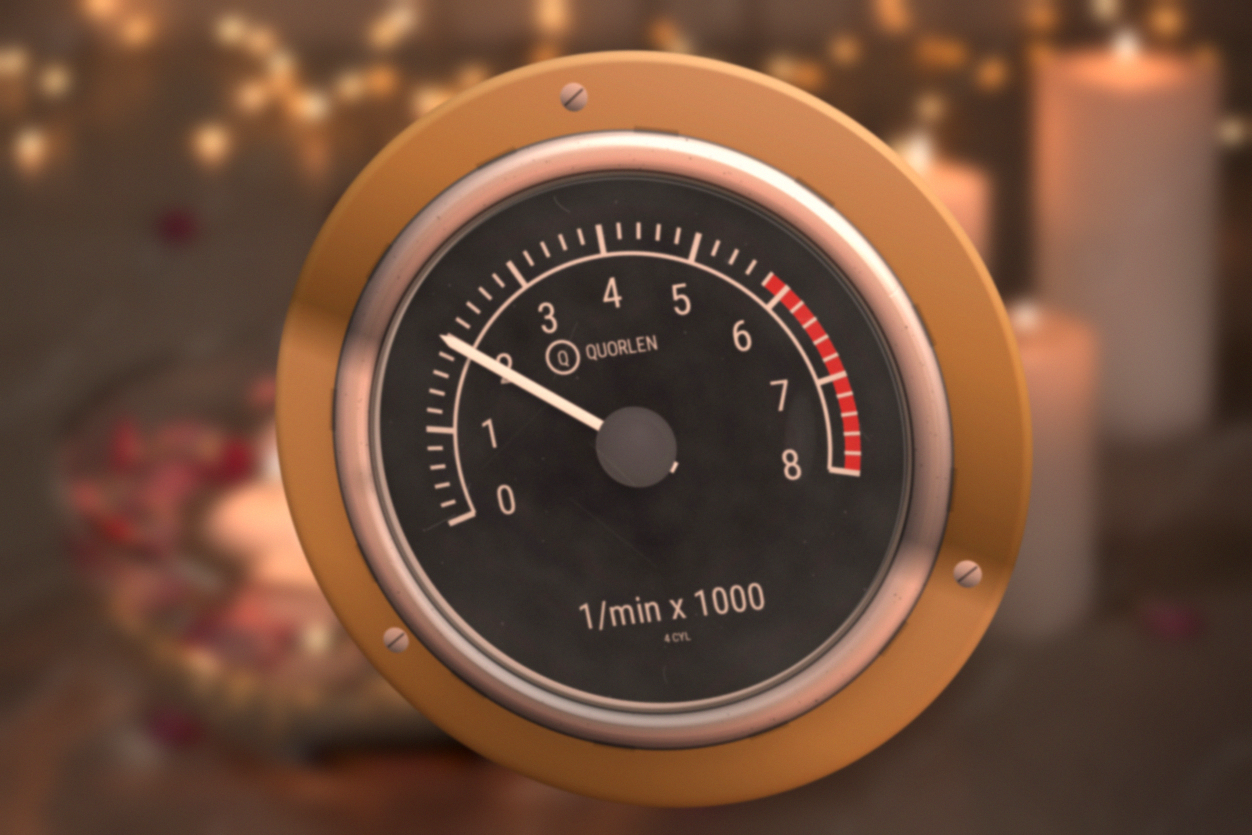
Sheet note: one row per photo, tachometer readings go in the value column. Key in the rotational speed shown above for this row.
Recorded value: 2000 rpm
